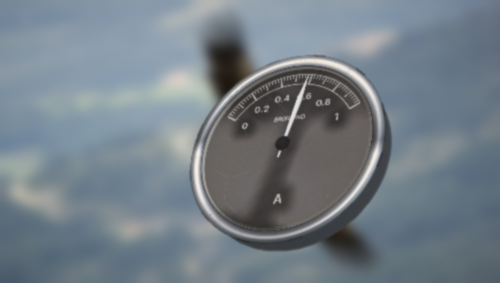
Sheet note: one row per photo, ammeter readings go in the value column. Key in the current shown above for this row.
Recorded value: 0.6 A
